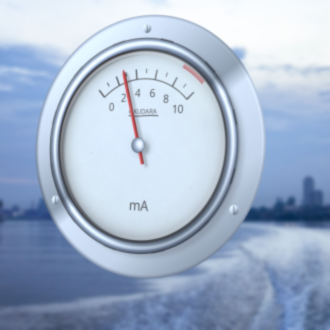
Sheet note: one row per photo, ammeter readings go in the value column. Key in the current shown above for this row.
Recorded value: 3 mA
